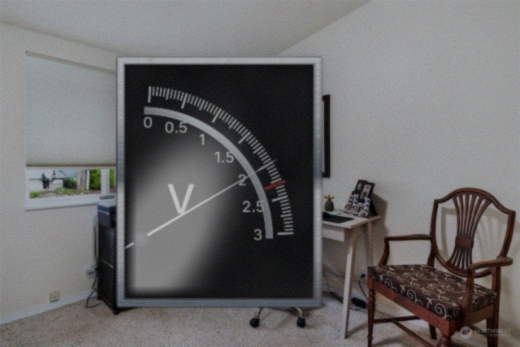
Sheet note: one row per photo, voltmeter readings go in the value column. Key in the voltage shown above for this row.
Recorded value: 2 V
